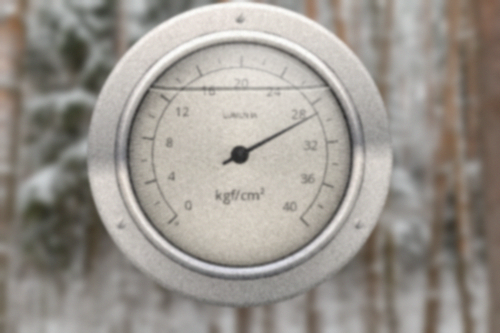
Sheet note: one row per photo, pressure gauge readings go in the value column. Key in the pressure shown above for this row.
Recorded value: 29 kg/cm²
